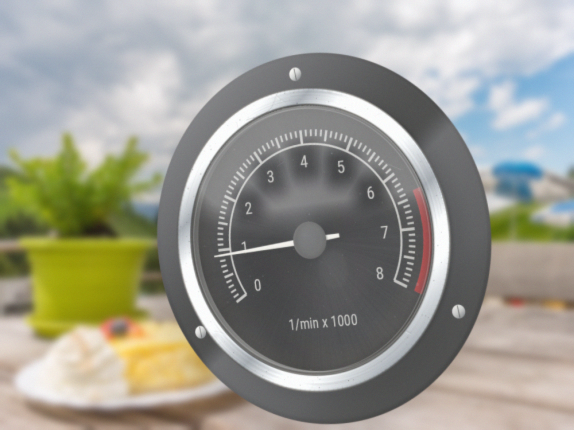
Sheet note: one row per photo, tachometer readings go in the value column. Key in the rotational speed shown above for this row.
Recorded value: 900 rpm
